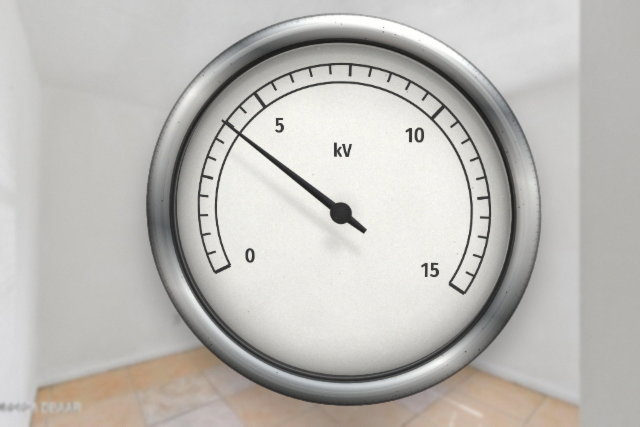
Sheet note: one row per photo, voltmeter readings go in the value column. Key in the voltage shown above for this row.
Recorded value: 4 kV
